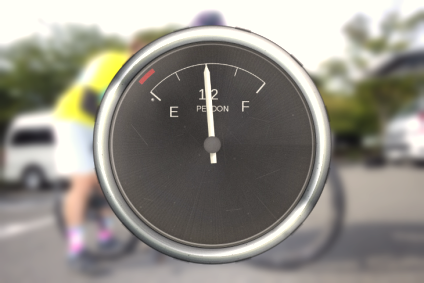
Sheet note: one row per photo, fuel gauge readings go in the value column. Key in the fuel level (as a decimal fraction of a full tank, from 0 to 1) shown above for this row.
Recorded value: 0.5
